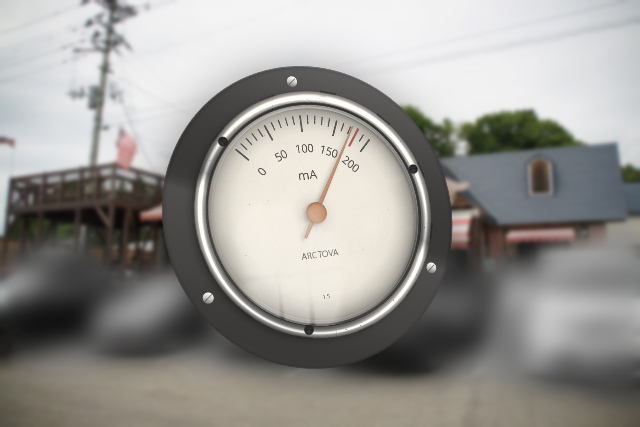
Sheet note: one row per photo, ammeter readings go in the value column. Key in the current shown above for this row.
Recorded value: 170 mA
